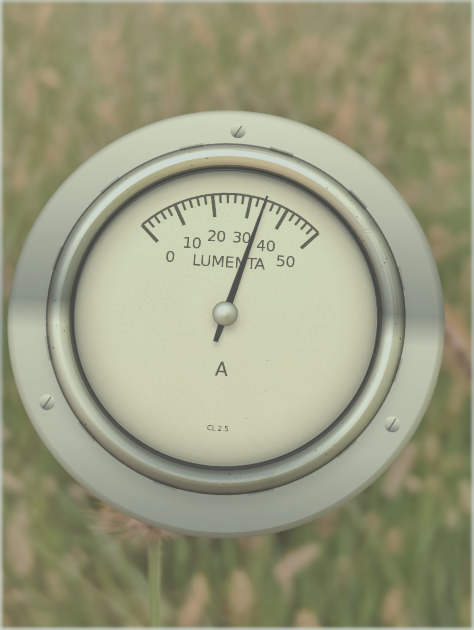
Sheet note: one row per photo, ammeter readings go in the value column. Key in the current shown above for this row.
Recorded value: 34 A
